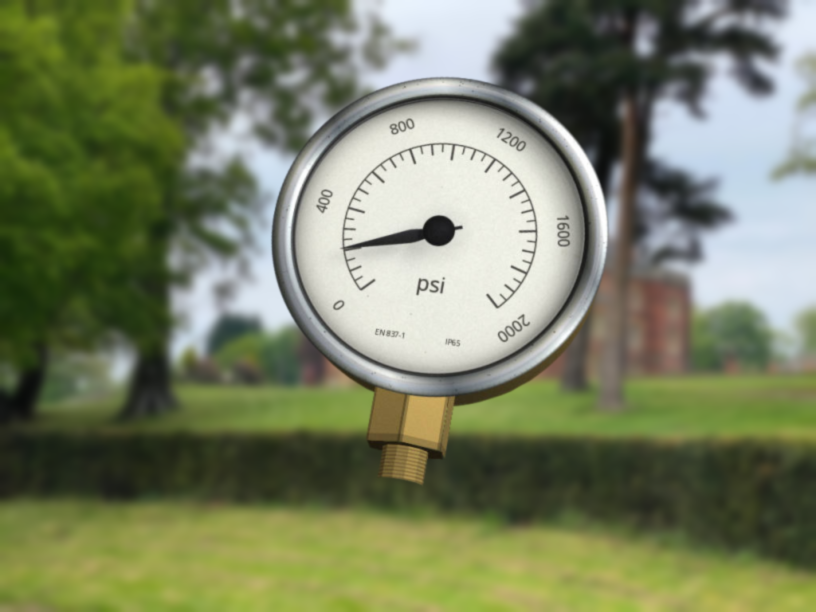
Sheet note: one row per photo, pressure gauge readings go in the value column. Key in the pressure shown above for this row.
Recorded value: 200 psi
